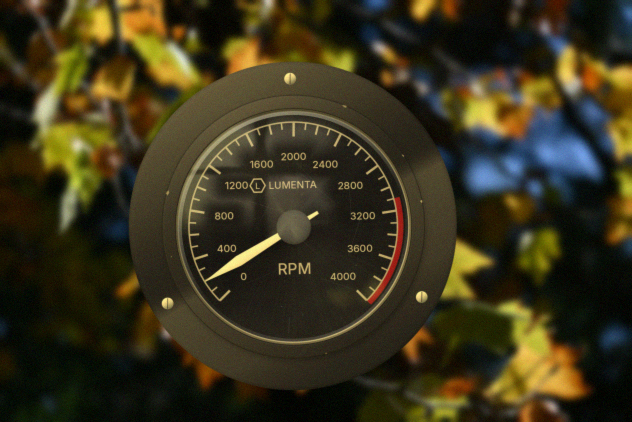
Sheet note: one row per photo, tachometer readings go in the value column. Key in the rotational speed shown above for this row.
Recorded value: 200 rpm
